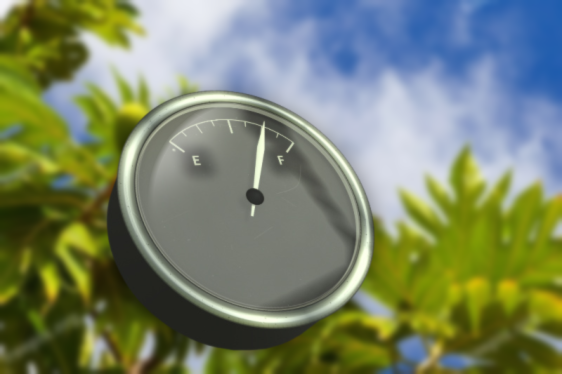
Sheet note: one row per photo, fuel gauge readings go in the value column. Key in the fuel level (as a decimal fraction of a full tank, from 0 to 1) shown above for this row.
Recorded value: 0.75
